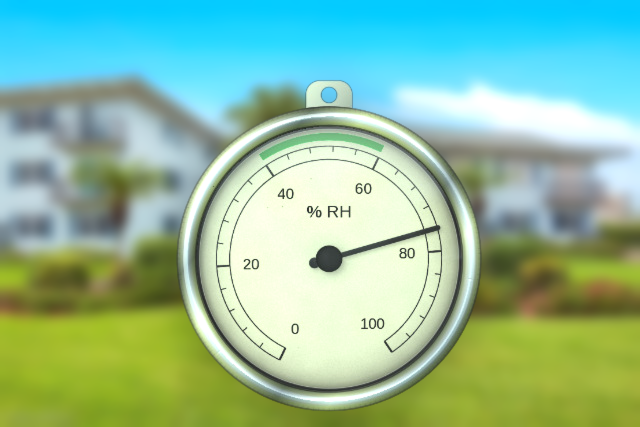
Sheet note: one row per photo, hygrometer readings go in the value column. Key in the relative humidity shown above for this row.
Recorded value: 76 %
